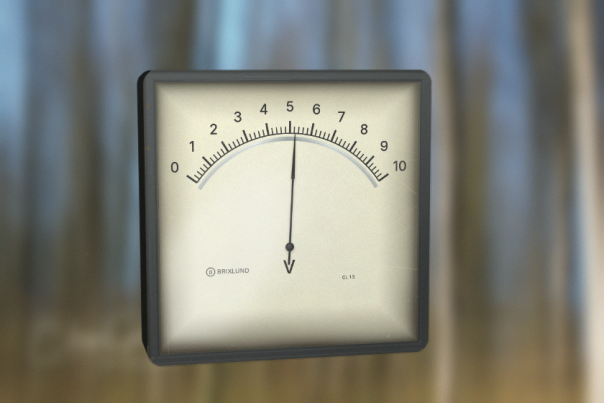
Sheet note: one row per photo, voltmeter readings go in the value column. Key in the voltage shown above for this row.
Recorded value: 5.2 V
